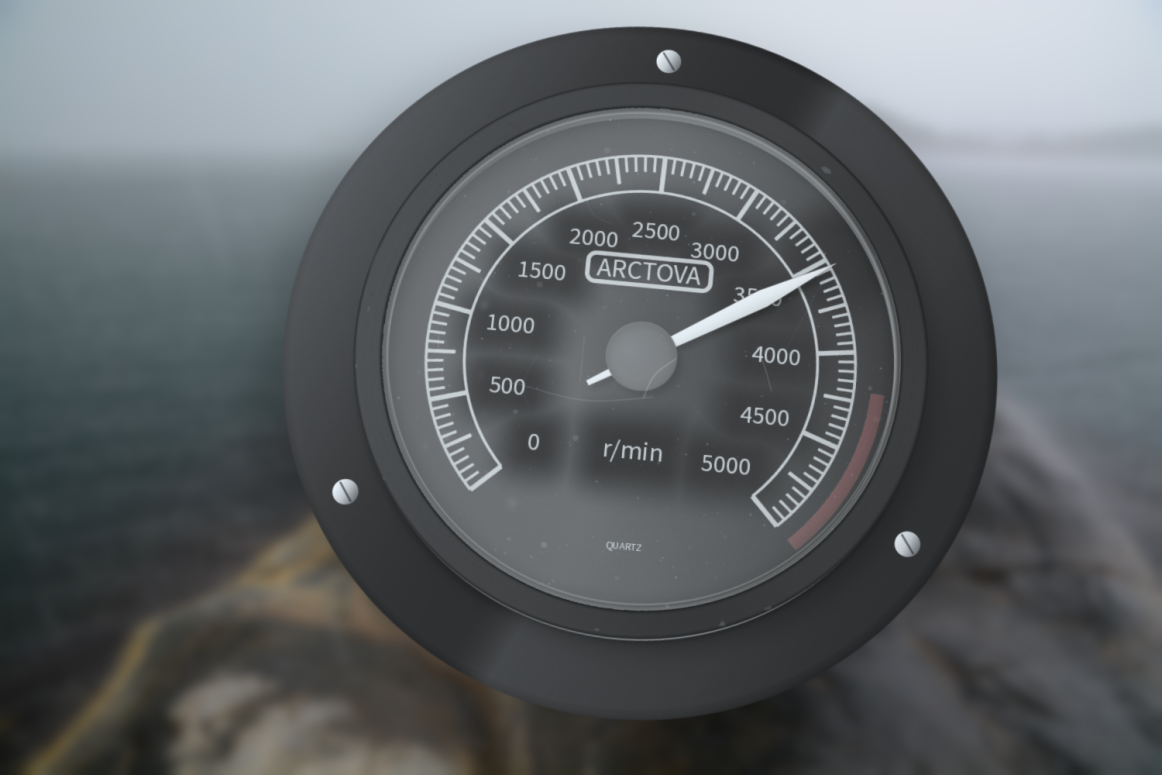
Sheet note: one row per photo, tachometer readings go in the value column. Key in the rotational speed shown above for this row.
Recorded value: 3550 rpm
